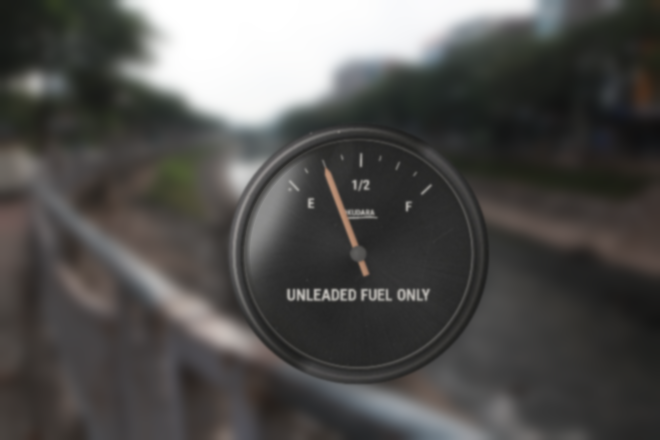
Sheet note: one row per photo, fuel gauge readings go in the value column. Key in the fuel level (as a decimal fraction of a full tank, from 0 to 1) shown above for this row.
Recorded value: 0.25
